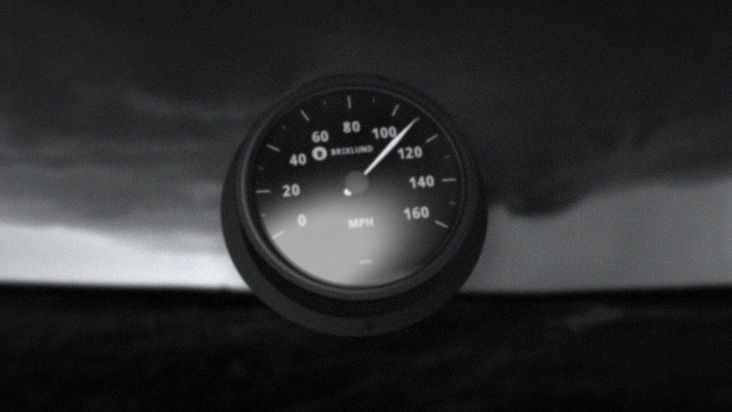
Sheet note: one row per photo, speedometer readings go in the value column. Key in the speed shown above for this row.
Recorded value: 110 mph
